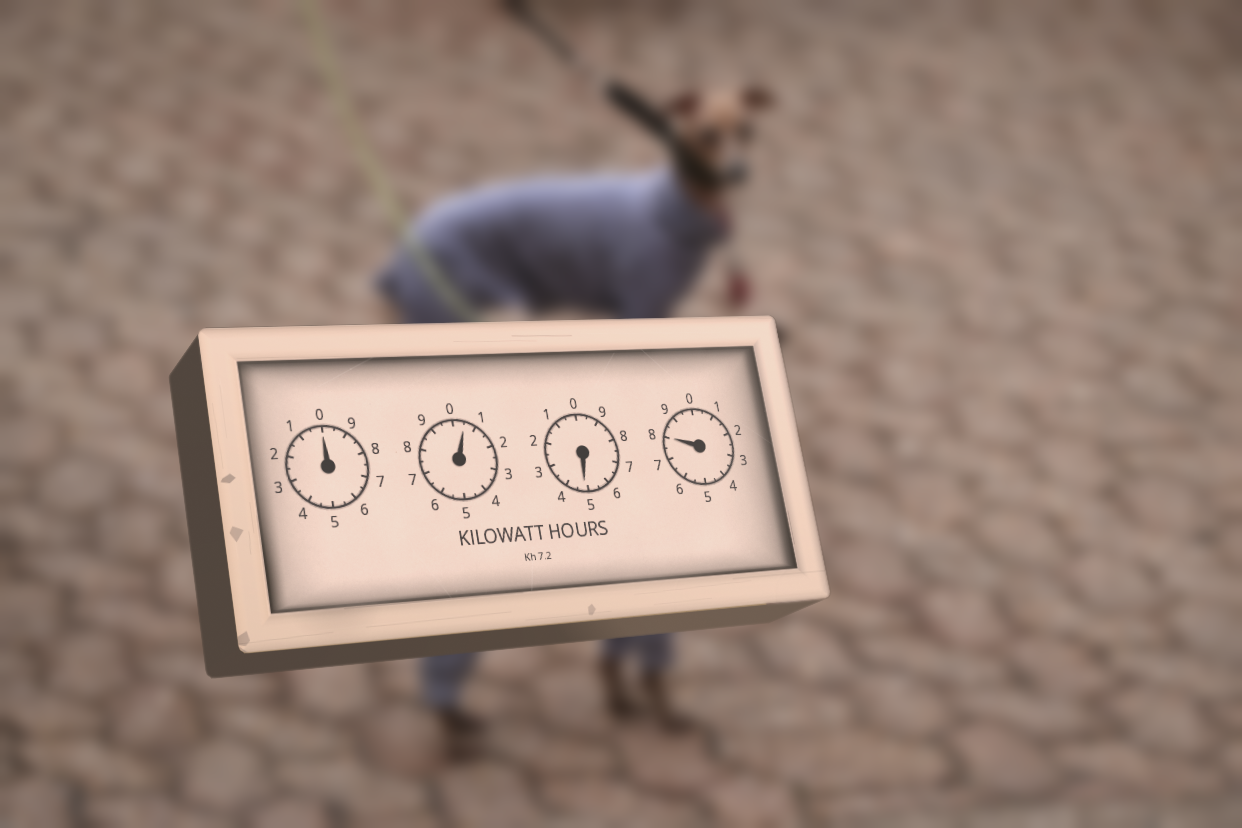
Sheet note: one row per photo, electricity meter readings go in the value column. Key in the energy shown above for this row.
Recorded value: 48 kWh
